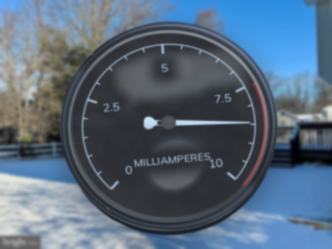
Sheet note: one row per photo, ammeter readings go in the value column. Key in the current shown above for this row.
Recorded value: 8.5 mA
